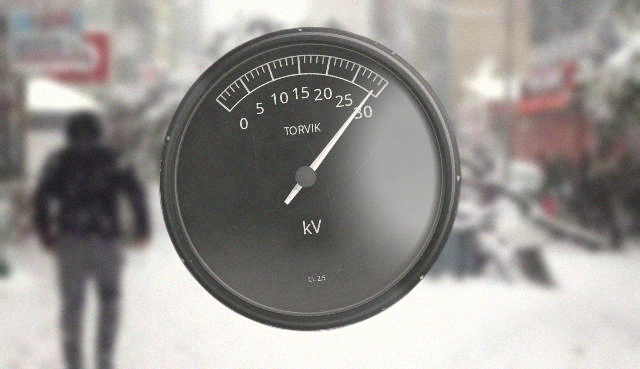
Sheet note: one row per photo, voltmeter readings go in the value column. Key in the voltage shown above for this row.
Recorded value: 29 kV
